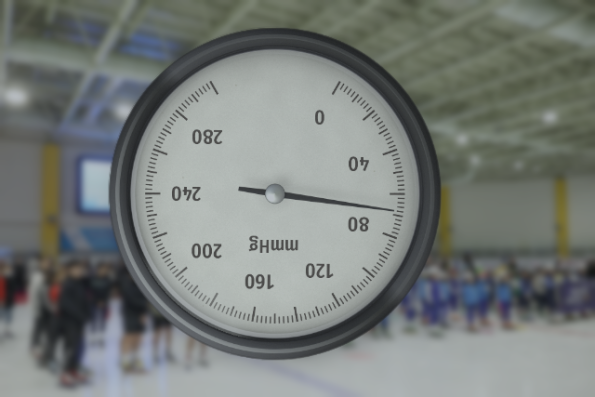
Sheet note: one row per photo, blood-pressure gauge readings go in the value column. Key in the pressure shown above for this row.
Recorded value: 68 mmHg
